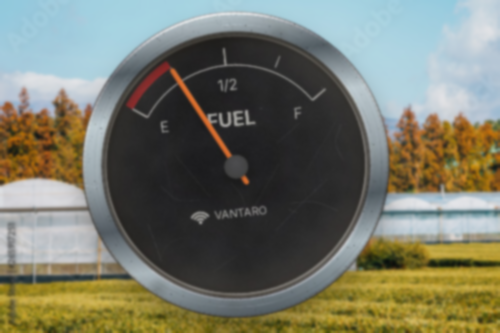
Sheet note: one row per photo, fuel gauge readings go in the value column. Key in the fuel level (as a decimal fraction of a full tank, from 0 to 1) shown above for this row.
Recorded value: 0.25
